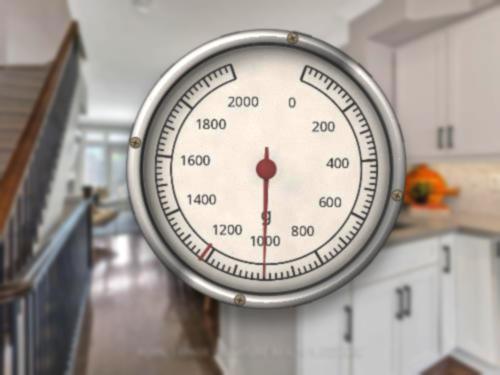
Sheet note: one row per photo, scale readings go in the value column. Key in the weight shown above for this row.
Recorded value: 1000 g
